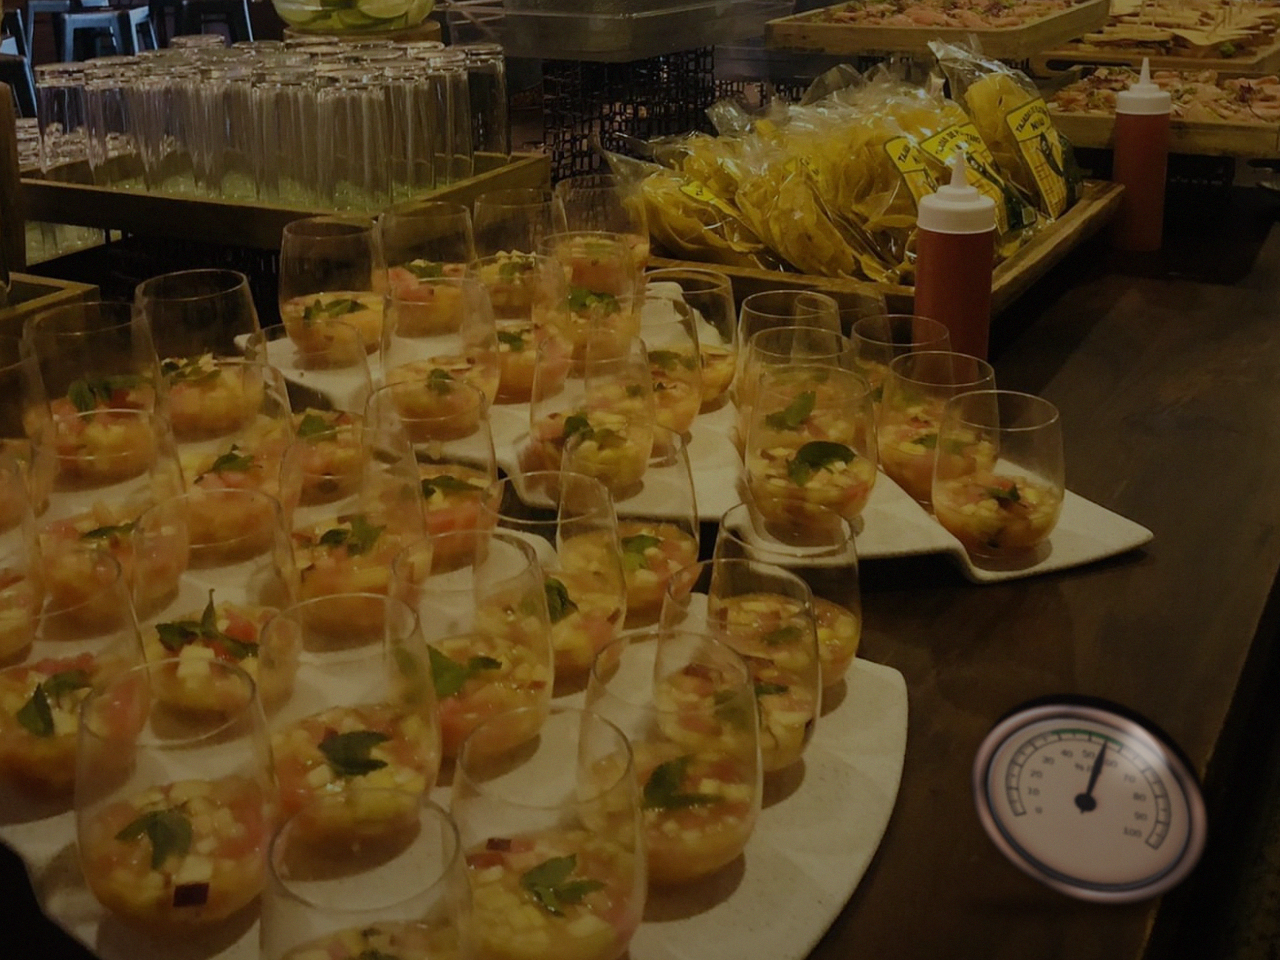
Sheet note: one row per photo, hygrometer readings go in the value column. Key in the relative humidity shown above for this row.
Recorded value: 55 %
